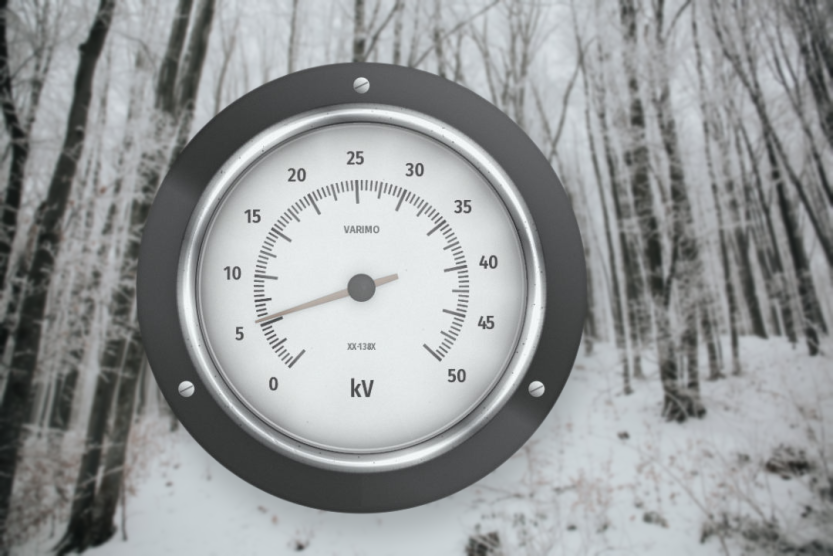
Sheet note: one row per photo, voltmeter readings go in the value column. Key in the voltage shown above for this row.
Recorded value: 5.5 kV
